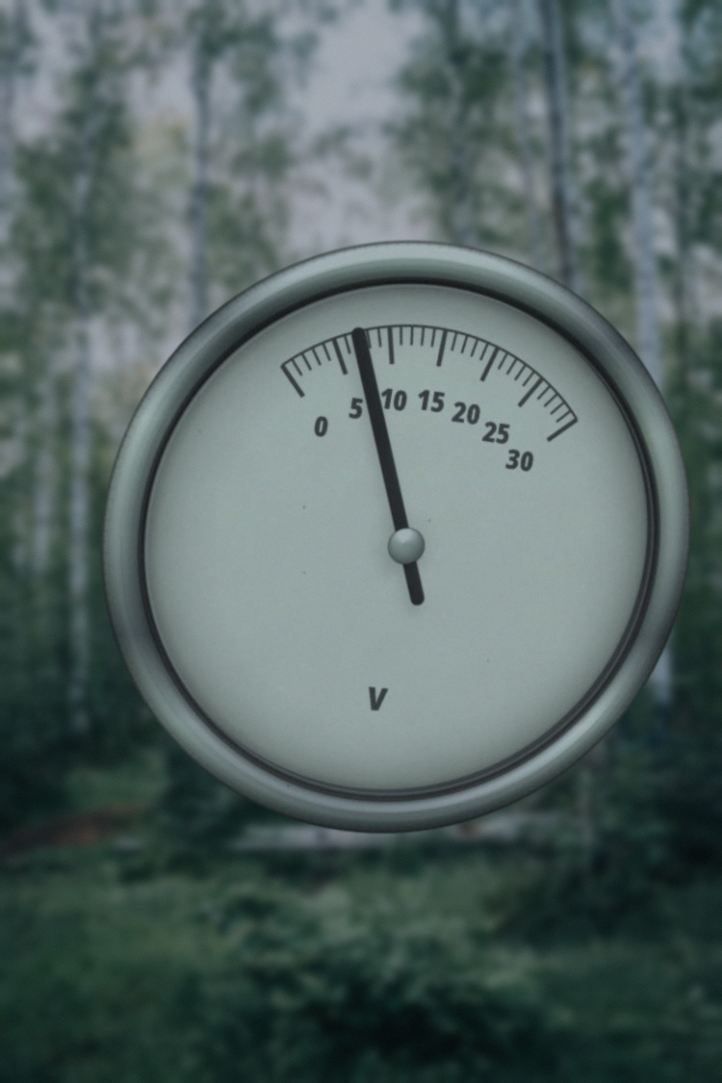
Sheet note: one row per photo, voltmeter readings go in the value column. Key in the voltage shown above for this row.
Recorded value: 7 V
